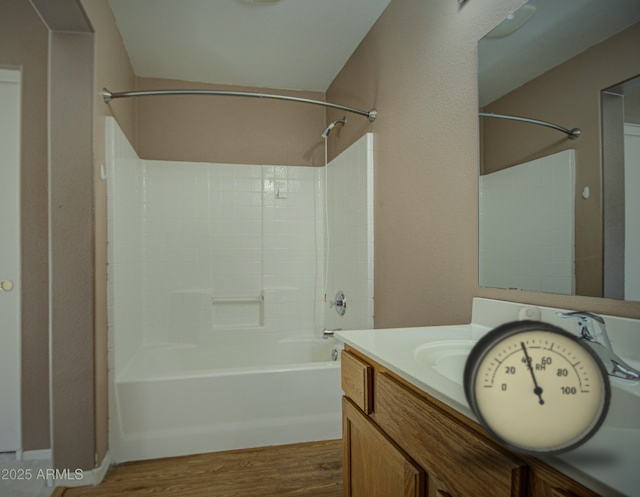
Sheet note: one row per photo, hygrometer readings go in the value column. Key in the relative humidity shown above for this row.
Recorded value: 40 %
